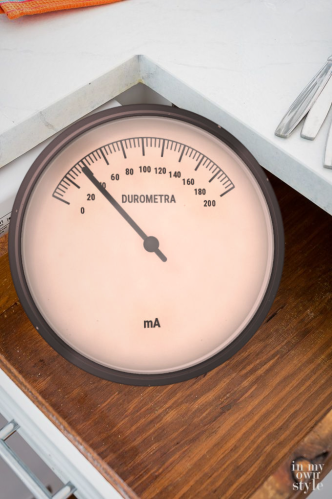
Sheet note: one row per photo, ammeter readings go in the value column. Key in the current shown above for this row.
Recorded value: 36 mA
